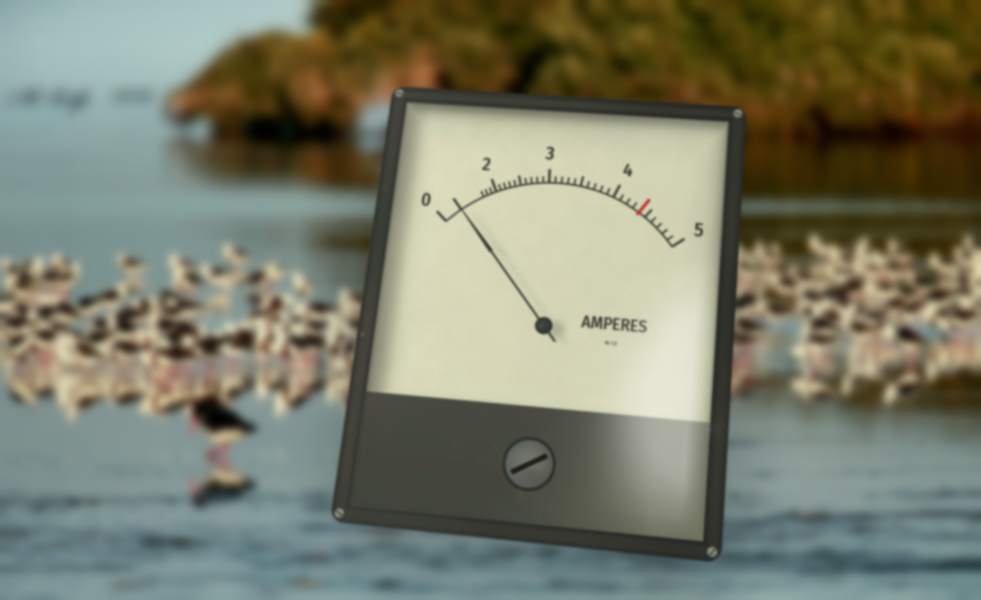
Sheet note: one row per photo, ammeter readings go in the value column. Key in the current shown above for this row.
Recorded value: 1 A
